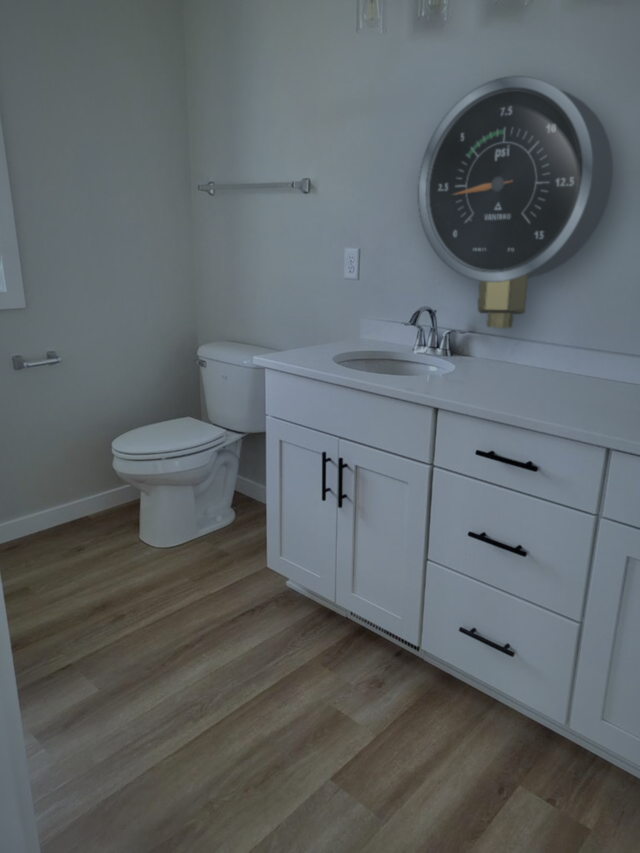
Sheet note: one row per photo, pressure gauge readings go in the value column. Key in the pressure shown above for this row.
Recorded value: 2 psi
